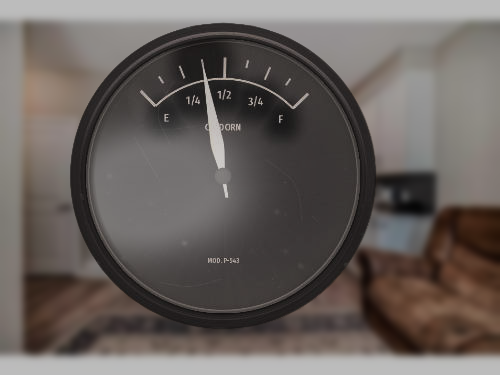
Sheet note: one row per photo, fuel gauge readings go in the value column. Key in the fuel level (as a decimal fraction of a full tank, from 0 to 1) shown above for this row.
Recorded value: 0.375
